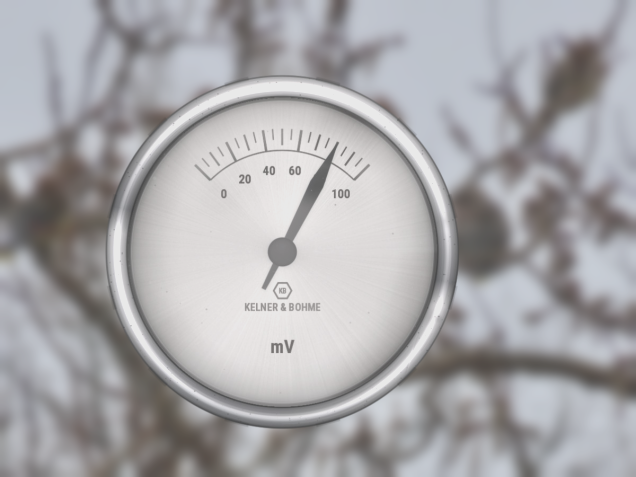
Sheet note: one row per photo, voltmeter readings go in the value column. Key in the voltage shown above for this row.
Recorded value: 80 mV
